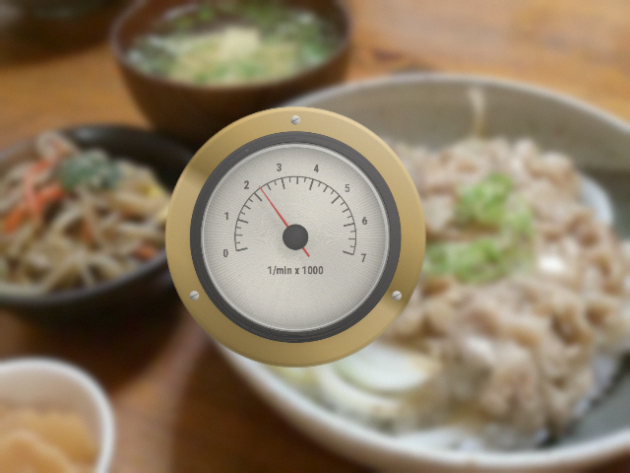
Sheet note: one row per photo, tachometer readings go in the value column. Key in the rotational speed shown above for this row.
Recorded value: 2250 rpm
